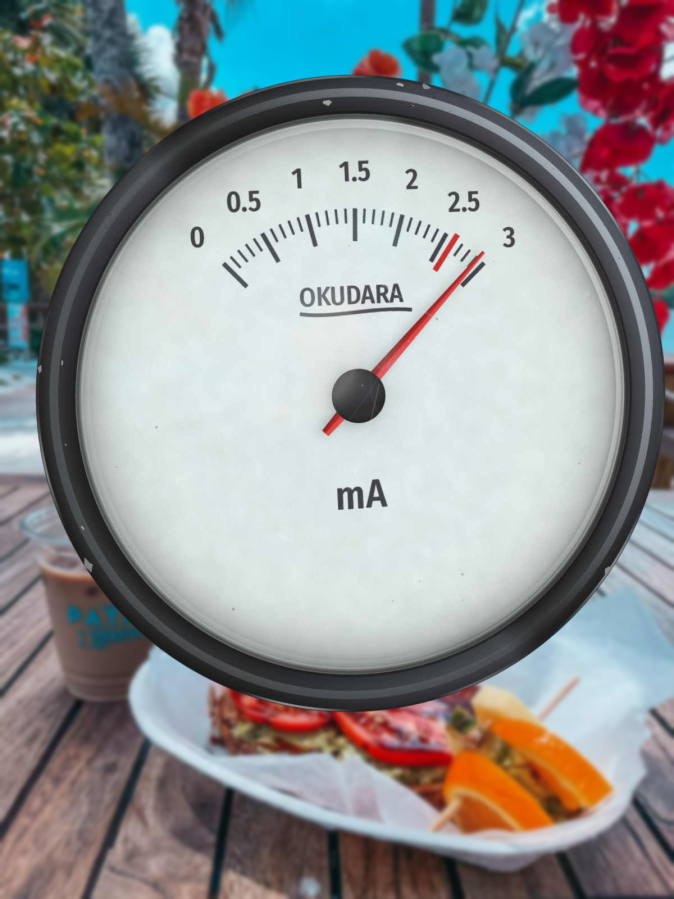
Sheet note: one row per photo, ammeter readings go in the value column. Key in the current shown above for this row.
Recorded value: 2.9 mA
